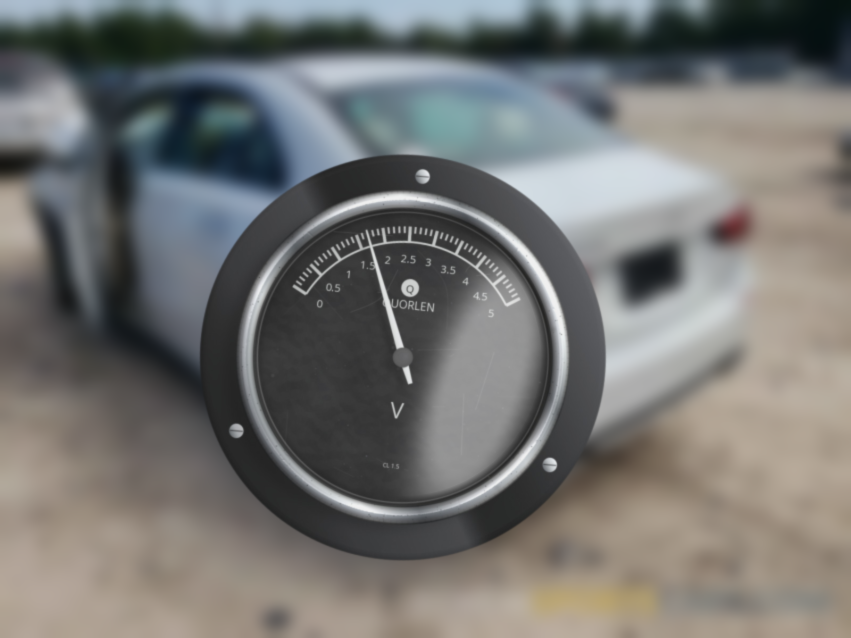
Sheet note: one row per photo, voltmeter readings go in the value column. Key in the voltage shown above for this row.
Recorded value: 1.7 V
